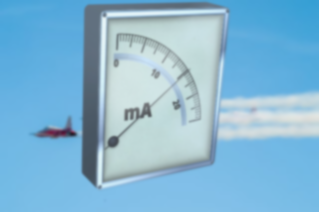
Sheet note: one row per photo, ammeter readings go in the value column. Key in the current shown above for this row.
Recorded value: 15 mA
